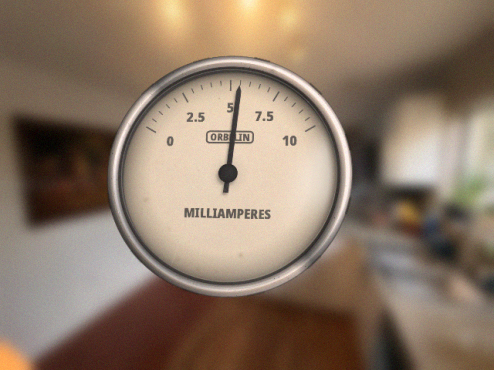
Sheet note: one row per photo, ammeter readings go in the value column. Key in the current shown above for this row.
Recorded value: 5.5 mA
